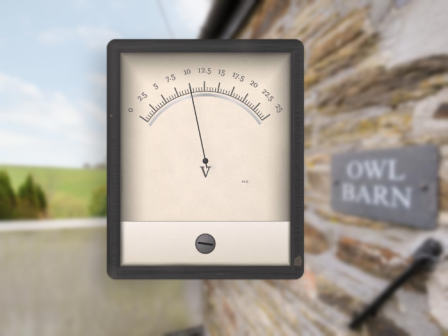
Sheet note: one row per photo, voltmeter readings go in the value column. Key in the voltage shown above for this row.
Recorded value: 10 V
